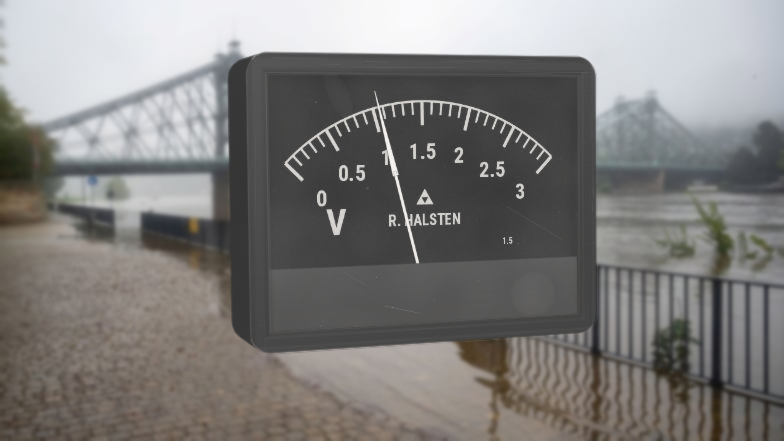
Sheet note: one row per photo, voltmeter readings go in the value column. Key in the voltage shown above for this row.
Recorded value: 1.05 V
